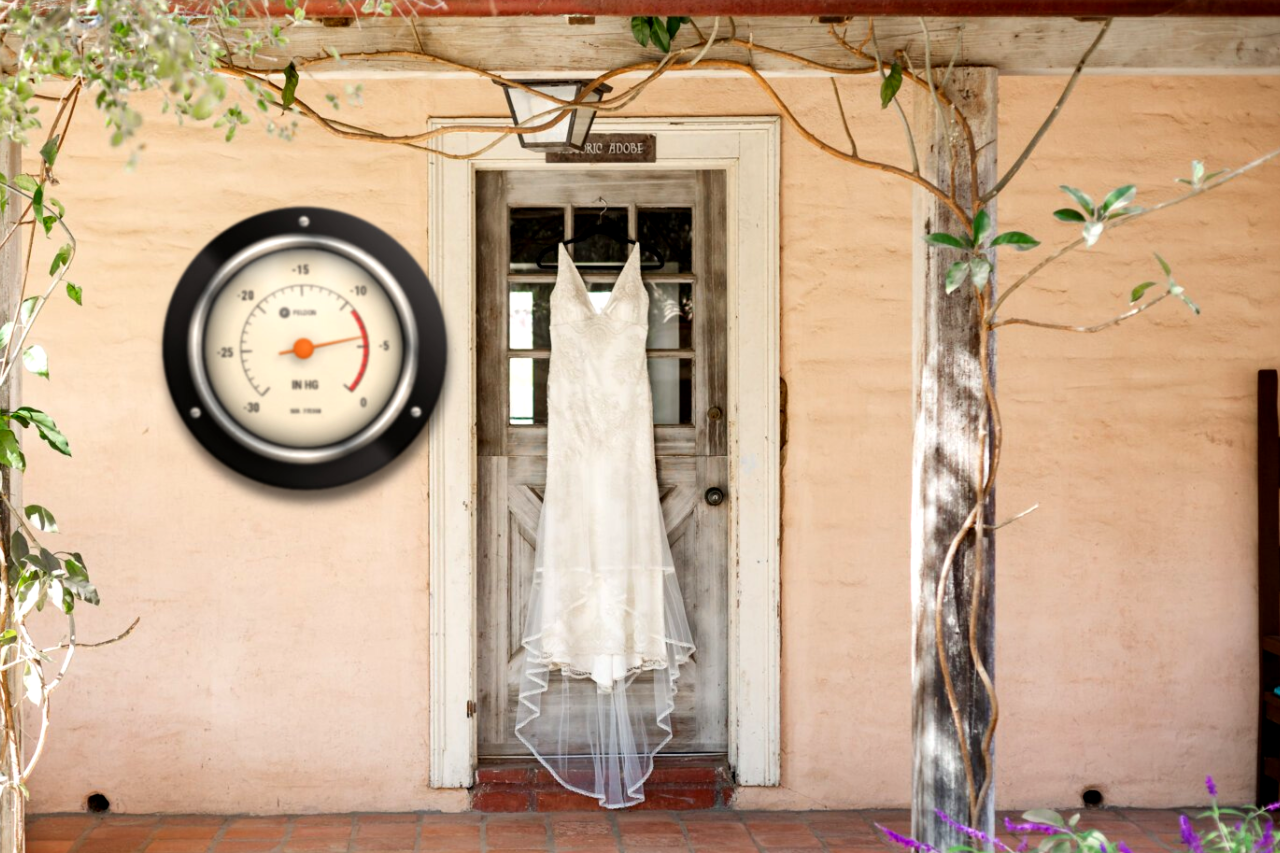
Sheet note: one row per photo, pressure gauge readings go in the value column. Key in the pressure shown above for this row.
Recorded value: -6 inHg
